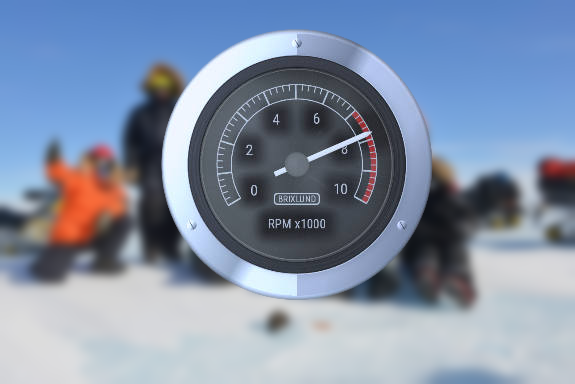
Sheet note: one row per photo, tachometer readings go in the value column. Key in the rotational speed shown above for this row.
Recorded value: 7800 rpm
